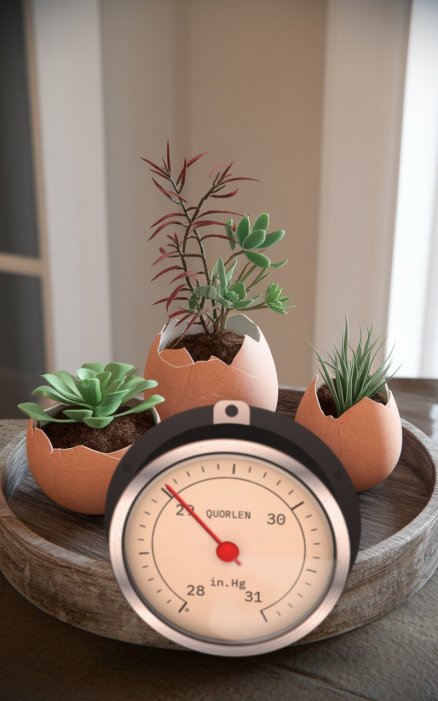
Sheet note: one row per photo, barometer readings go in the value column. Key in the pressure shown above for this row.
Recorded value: 29.05 inHg
